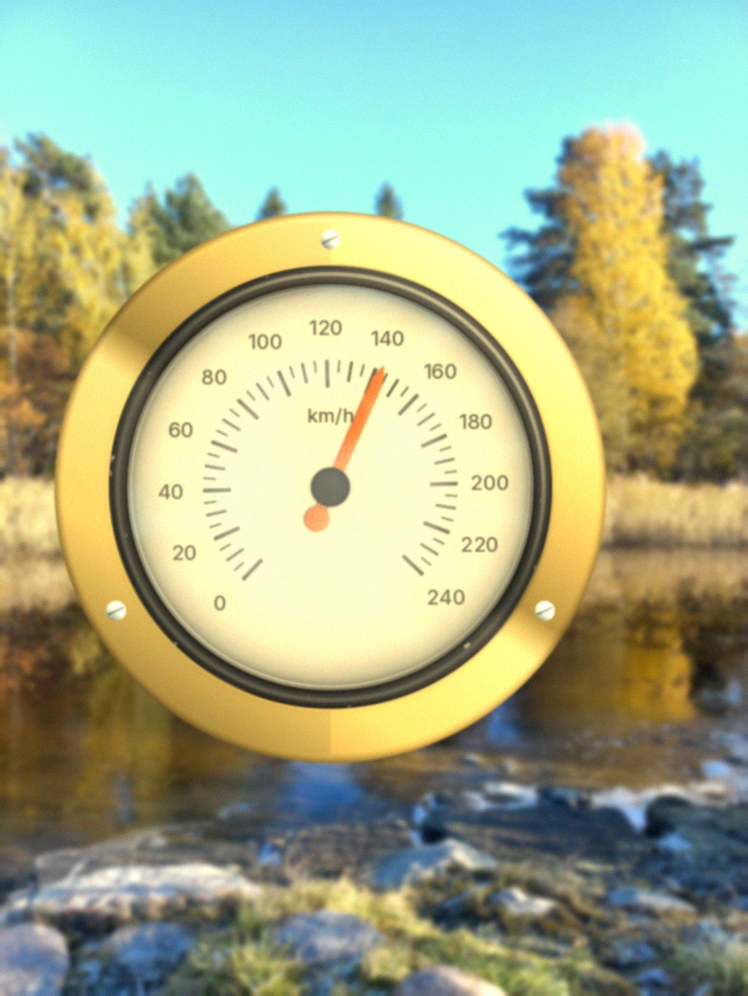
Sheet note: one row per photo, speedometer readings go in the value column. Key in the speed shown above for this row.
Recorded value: 142.5 km/h
